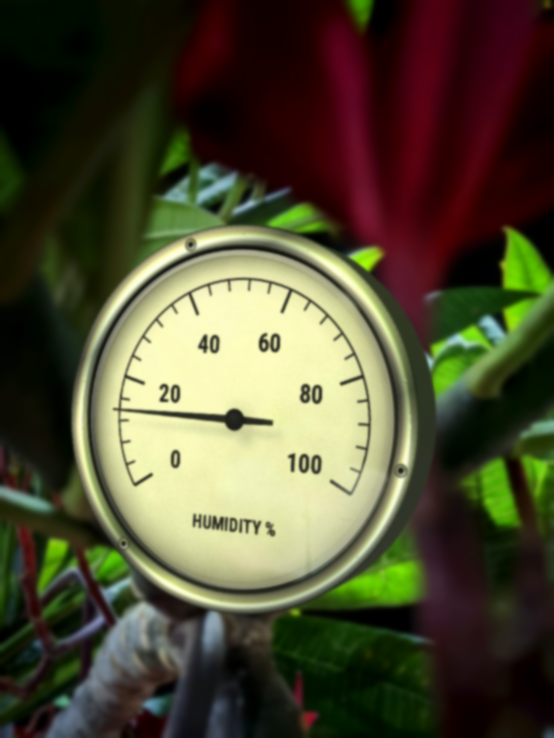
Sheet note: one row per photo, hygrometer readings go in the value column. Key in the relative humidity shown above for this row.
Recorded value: 14 %
